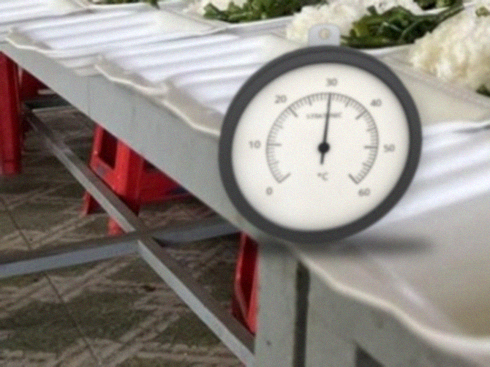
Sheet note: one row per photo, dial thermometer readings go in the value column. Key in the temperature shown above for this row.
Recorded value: 30 °C
